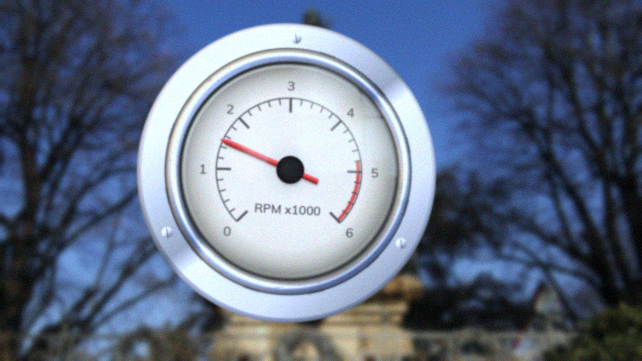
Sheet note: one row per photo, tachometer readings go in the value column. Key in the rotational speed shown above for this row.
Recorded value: 1500 rpm
